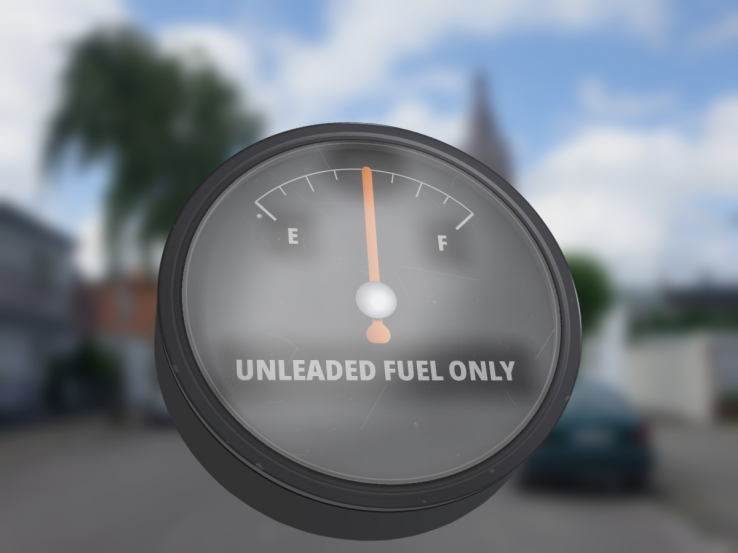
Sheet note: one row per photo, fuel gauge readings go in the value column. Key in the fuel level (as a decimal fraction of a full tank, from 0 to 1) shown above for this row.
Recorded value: 0.5
